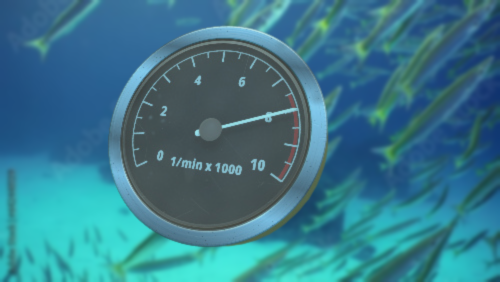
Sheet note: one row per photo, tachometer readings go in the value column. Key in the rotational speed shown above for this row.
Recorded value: 8000 rpm
